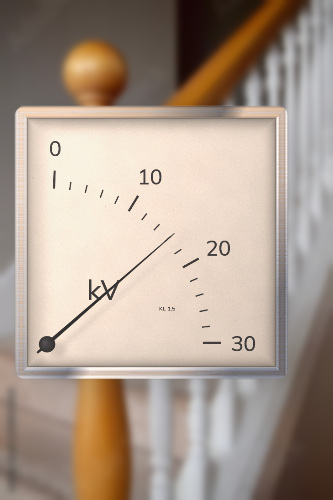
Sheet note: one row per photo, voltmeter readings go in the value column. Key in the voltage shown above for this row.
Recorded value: 16 kV
